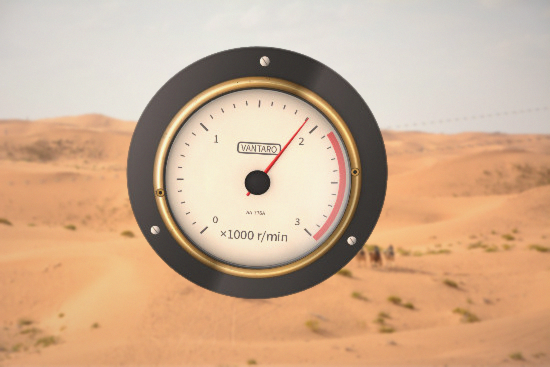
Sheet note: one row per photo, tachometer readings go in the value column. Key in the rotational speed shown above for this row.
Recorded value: 1900 rpm
